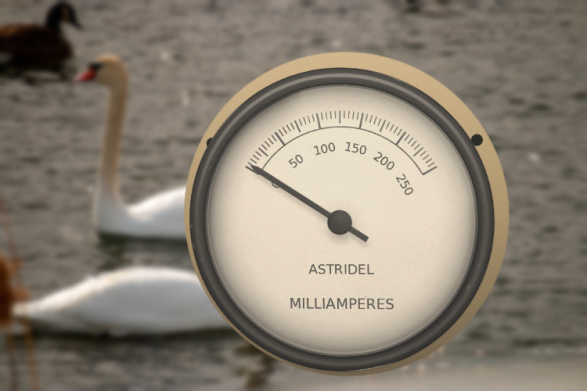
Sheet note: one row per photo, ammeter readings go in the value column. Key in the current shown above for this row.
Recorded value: 5 mA
